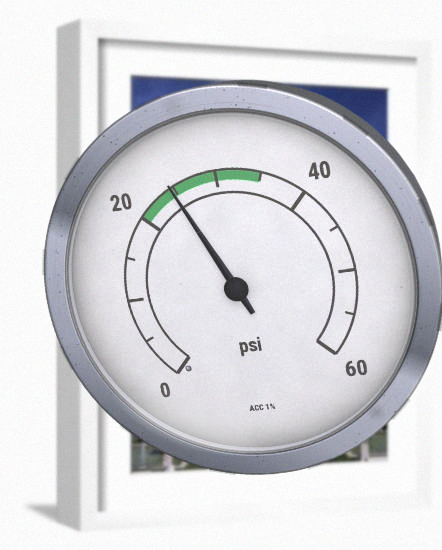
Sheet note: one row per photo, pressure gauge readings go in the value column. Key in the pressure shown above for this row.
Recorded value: 25 psi
